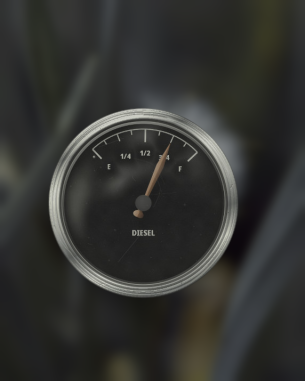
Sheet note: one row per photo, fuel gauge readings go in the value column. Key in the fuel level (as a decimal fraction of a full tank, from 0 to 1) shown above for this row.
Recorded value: 0.75
